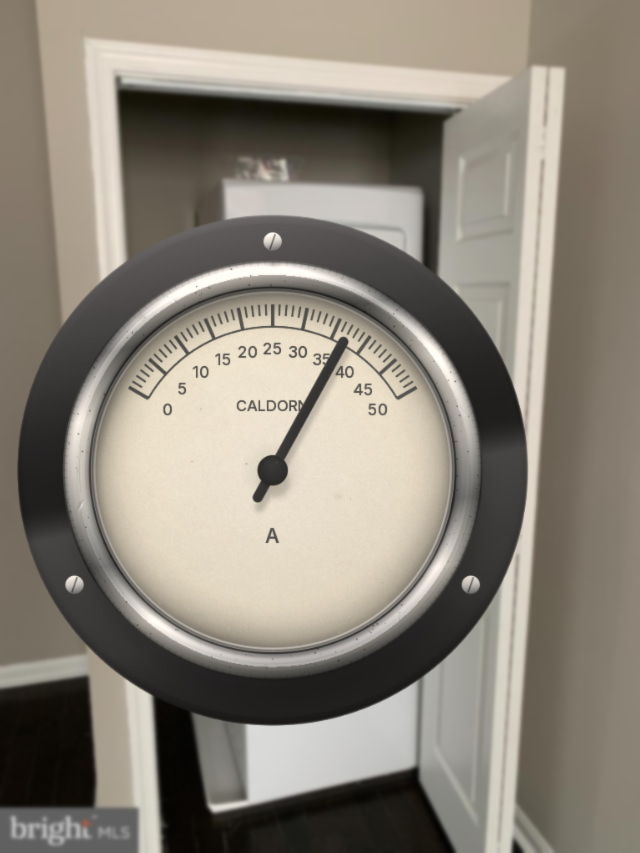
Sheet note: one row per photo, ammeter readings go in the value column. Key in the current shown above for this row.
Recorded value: 37 A
